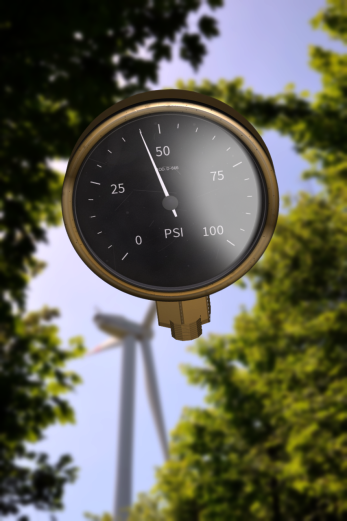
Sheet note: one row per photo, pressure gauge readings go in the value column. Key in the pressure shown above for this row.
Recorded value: 45 psi
